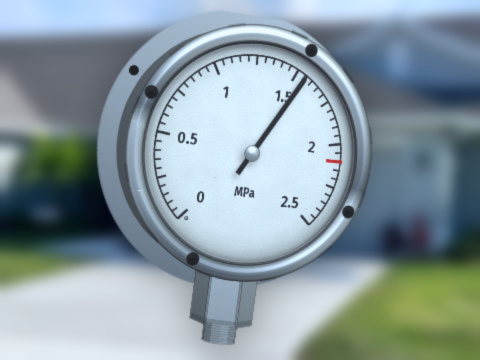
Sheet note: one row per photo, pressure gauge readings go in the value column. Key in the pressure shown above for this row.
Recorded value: 1.55 MPa
